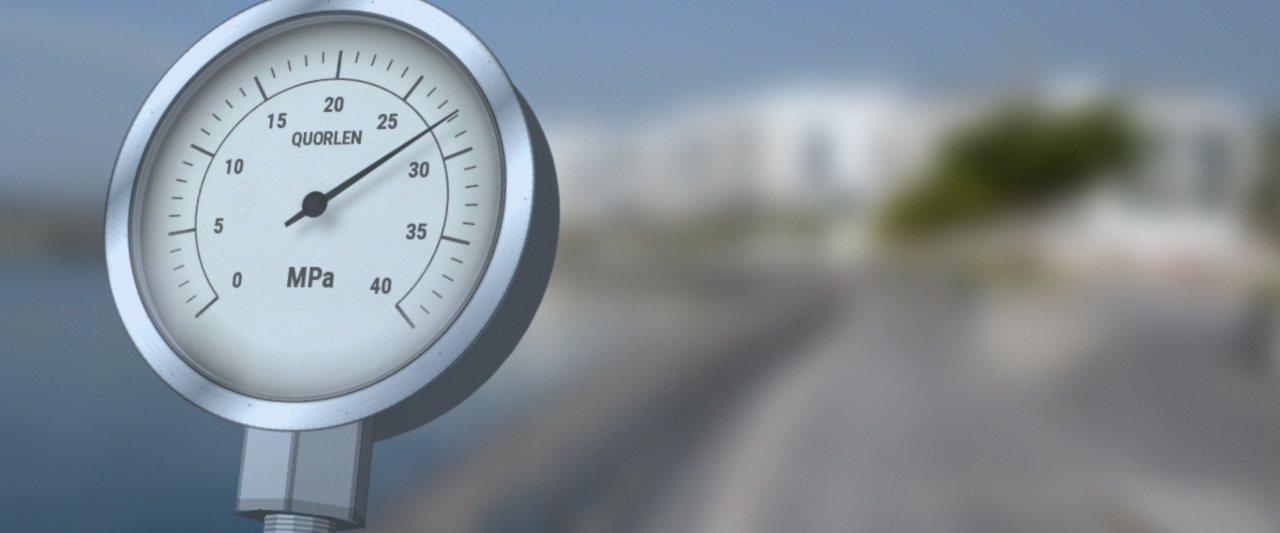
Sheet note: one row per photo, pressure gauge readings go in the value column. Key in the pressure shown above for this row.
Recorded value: 28 MPa
